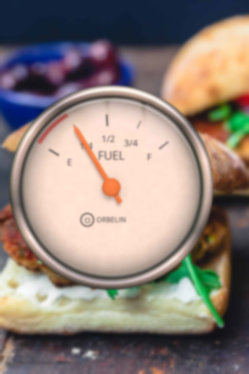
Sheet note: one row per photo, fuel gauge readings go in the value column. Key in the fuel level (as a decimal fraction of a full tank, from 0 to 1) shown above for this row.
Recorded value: 0.25
